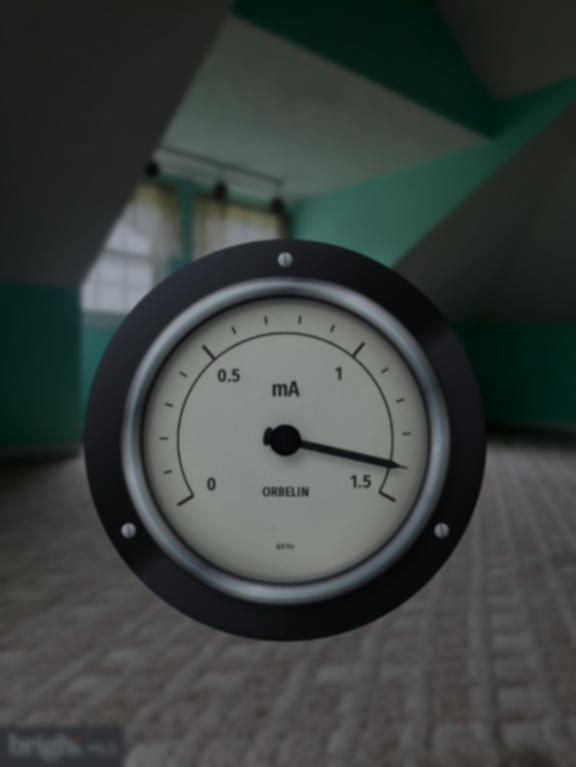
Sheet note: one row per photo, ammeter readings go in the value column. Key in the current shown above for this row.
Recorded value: 1.4 mA
